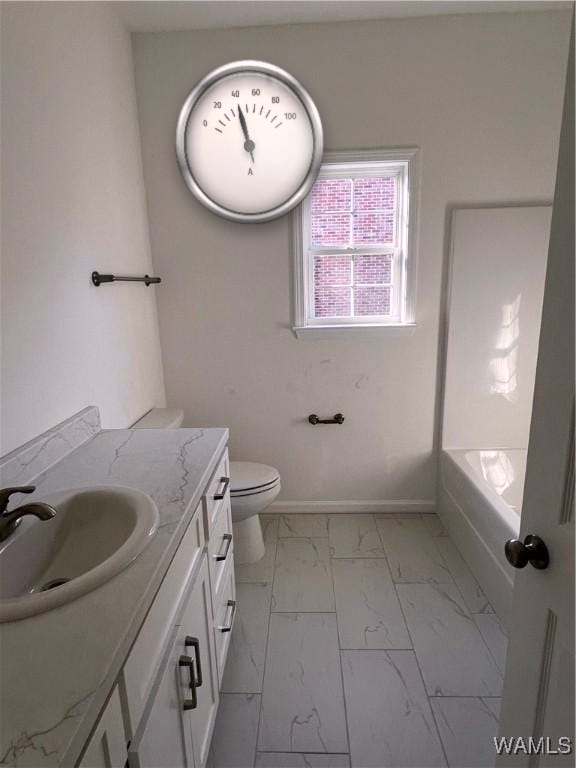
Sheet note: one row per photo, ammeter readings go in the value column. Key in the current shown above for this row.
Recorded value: 40 A
